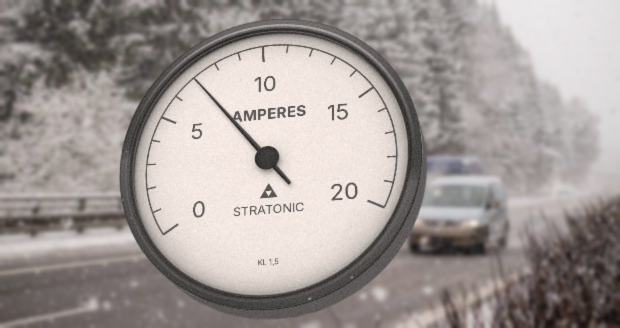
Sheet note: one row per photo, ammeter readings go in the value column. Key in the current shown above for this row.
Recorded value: 7 A
